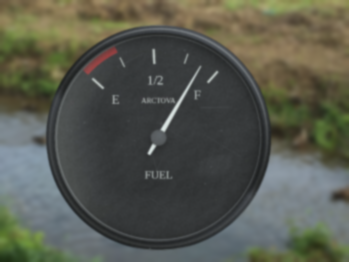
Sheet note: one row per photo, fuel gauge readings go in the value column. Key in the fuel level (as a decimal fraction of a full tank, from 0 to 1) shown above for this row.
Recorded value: 0.875
